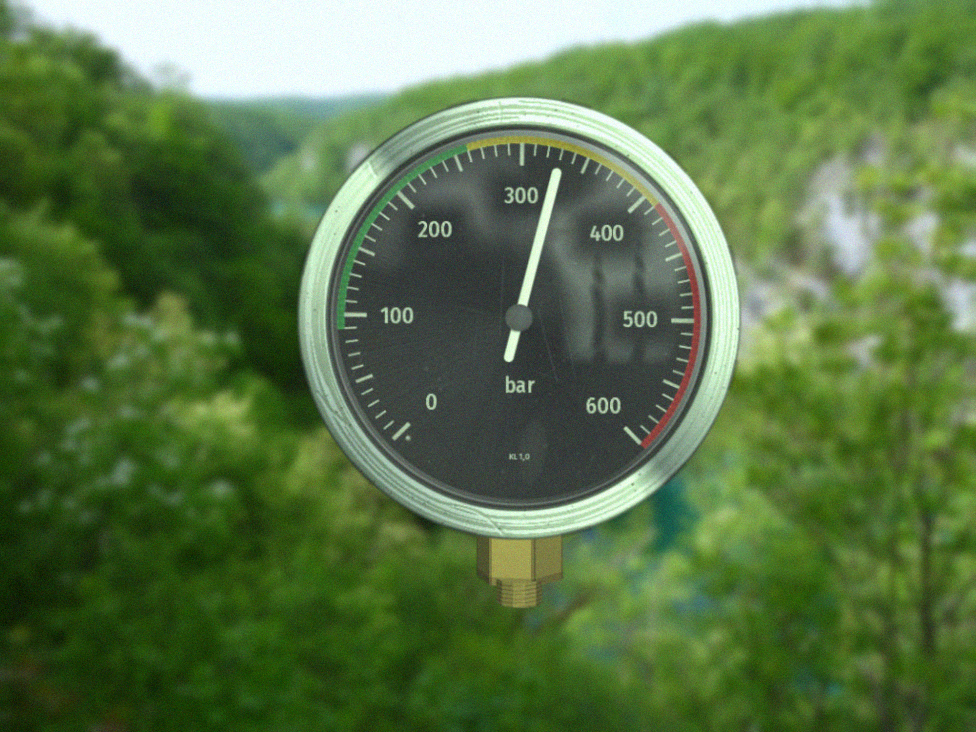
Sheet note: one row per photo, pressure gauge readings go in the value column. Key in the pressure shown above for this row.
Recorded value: 330 bar
